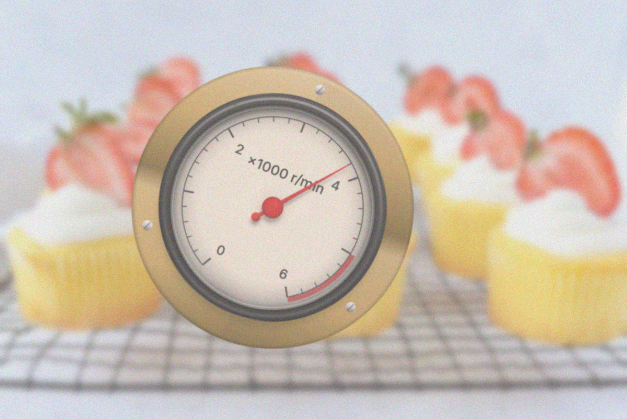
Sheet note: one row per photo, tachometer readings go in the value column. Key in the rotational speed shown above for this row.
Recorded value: 3800 rpm
